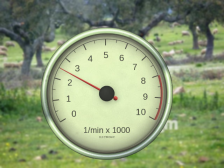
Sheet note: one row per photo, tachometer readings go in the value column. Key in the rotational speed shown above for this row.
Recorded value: 2500 rpm
